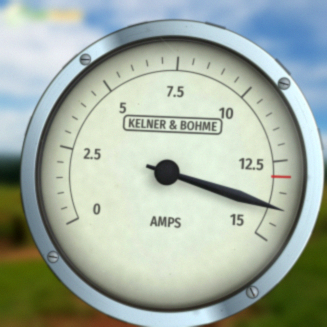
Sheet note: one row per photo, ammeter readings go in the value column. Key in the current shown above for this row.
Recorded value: 14 A
